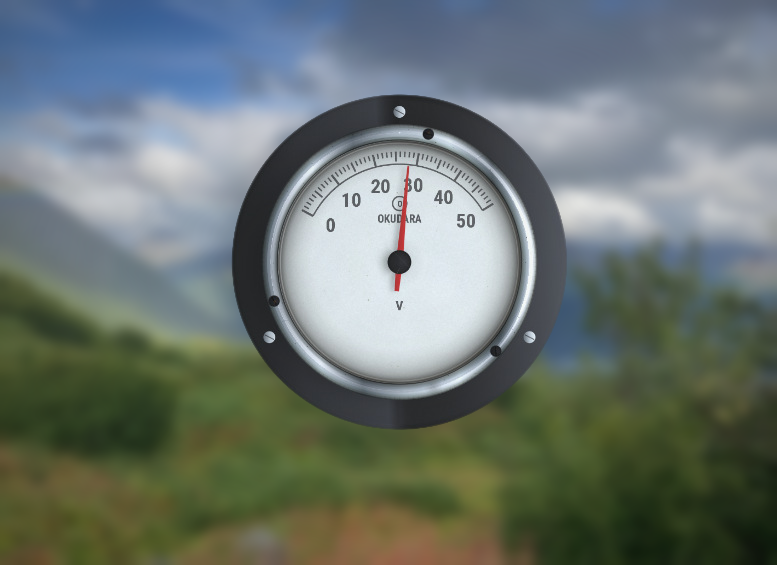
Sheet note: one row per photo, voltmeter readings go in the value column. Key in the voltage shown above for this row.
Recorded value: 28 V
